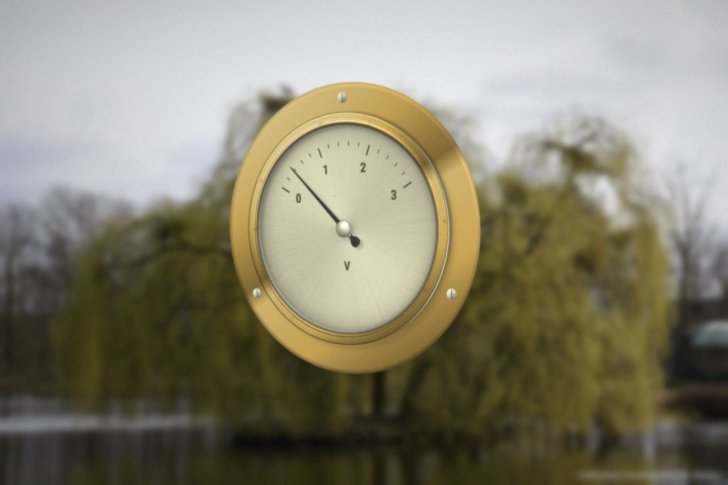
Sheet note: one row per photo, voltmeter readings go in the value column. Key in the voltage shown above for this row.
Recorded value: 0.4 V
